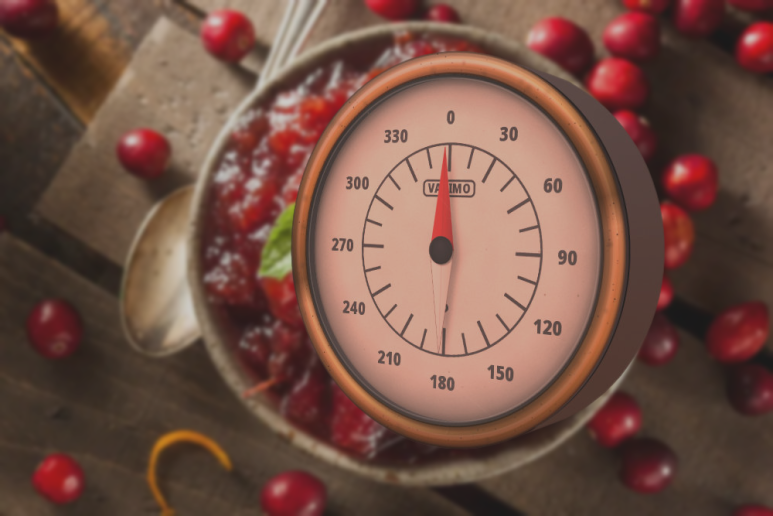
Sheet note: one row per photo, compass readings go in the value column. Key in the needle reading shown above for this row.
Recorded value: 0 °
